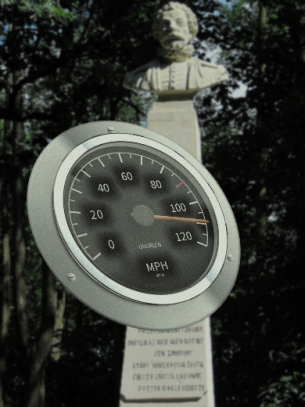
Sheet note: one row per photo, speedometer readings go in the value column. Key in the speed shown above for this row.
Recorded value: 110 mph
